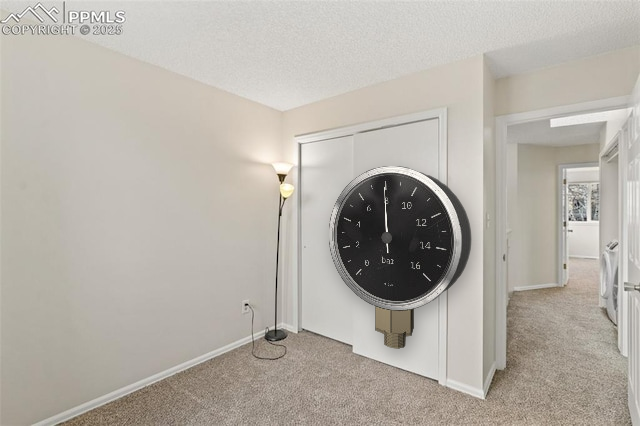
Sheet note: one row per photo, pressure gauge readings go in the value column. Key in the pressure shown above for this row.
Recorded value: 8 bar
